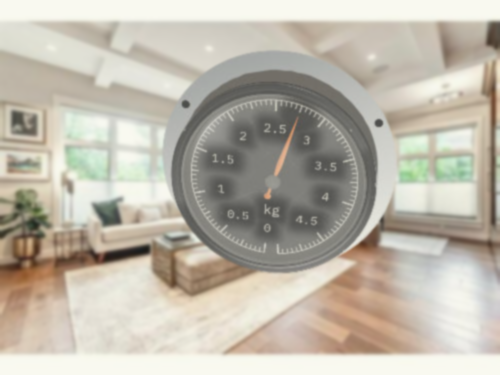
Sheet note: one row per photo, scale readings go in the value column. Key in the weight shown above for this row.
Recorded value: 2.75 kg
